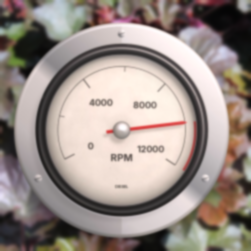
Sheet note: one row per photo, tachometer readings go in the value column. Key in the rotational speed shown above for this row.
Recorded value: 10000 rpm
